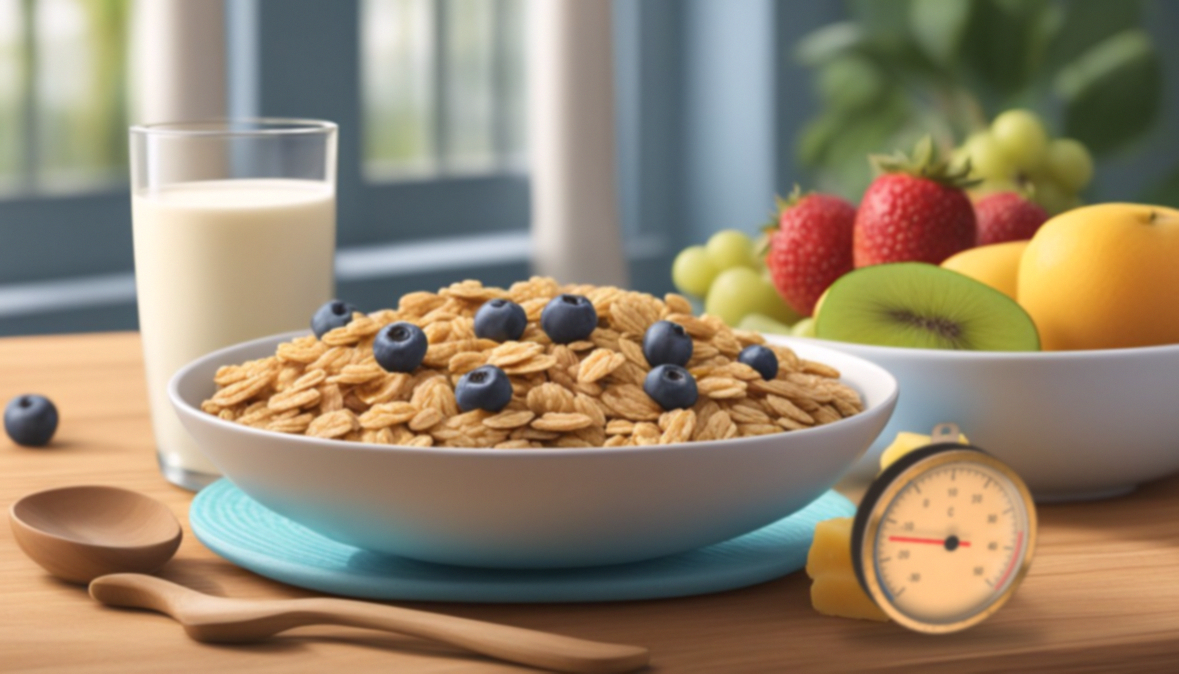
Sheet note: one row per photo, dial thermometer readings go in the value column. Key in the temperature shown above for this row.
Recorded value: -14 °C
